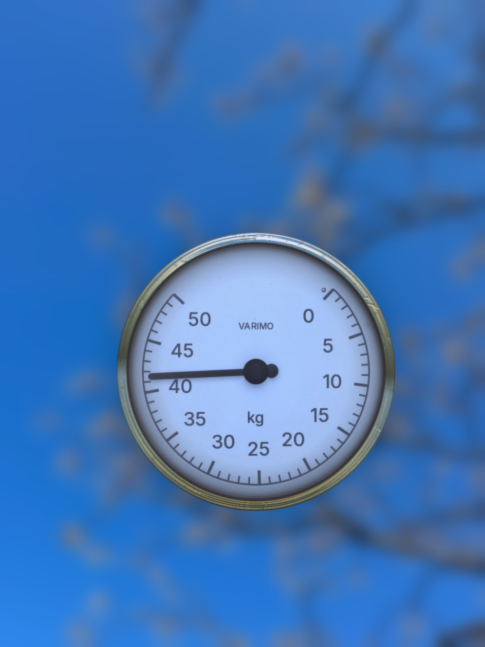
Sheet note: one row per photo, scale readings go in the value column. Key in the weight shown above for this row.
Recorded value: 41.5 kg
